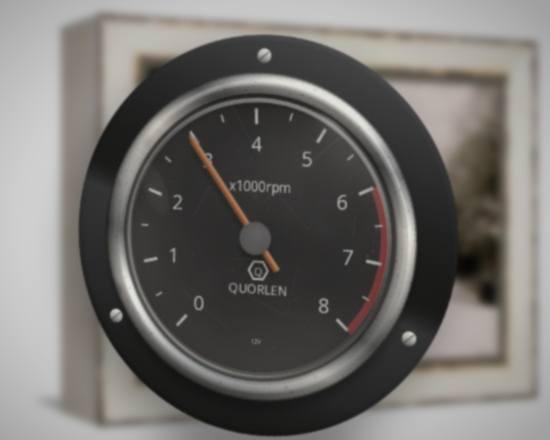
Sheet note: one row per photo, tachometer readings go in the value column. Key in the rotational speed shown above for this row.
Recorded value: 3000 rpm
